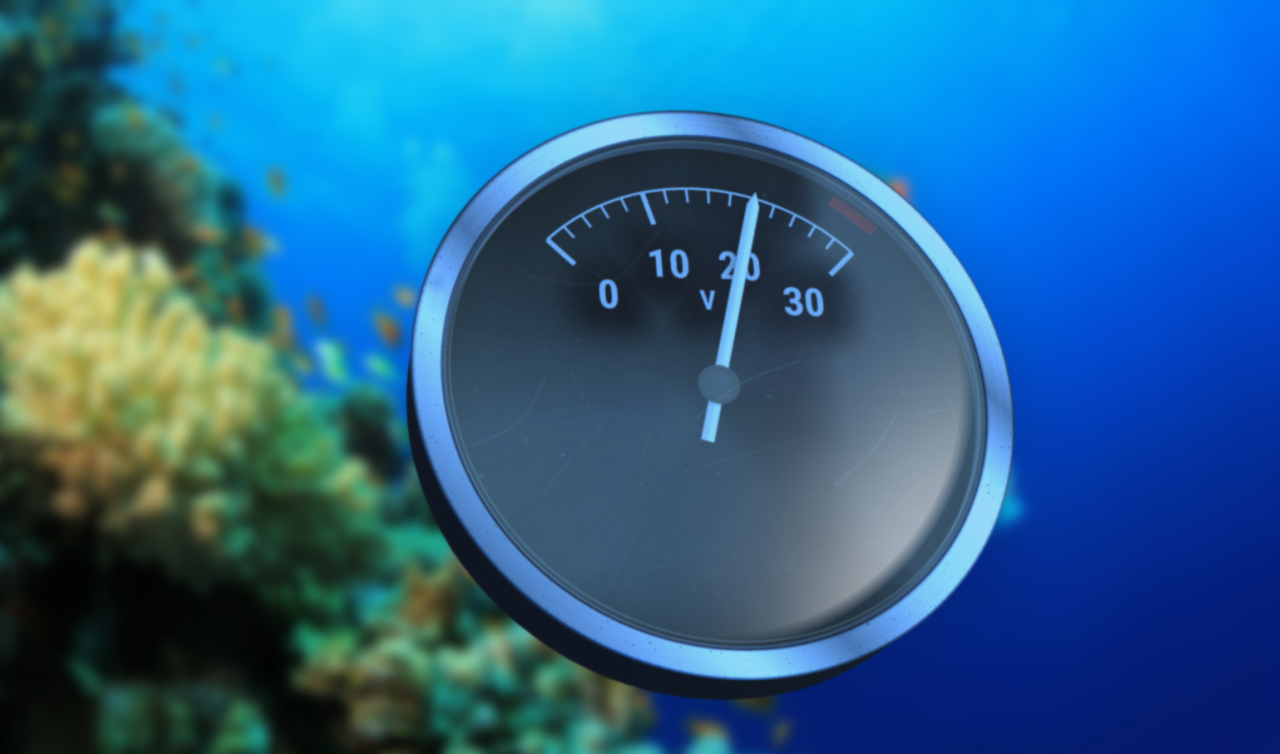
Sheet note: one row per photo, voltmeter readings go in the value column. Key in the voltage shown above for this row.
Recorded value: 20 V
